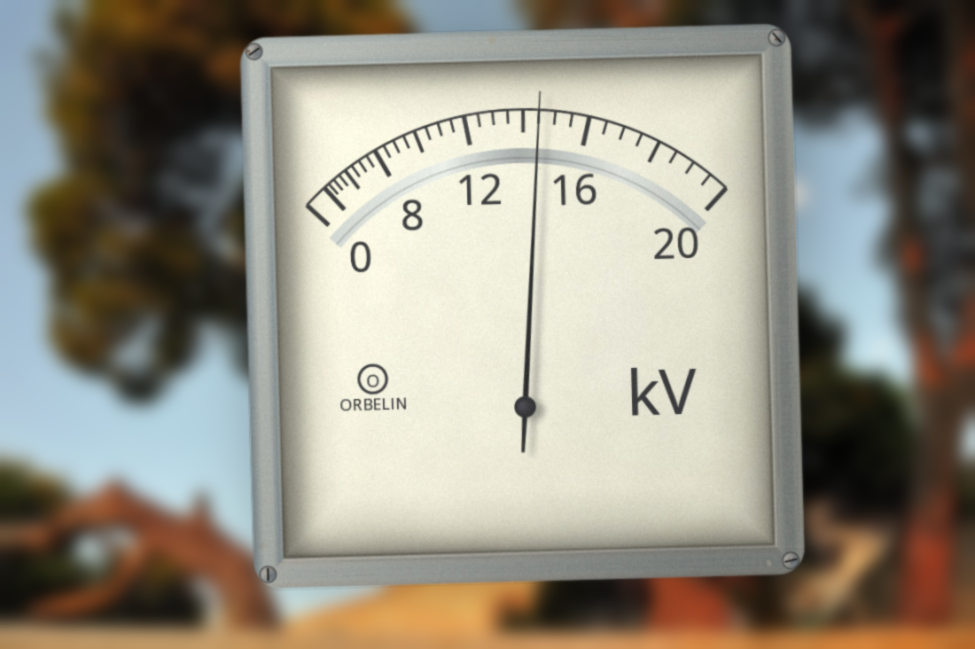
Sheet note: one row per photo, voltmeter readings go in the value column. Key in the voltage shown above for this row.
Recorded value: 14.5 kV
